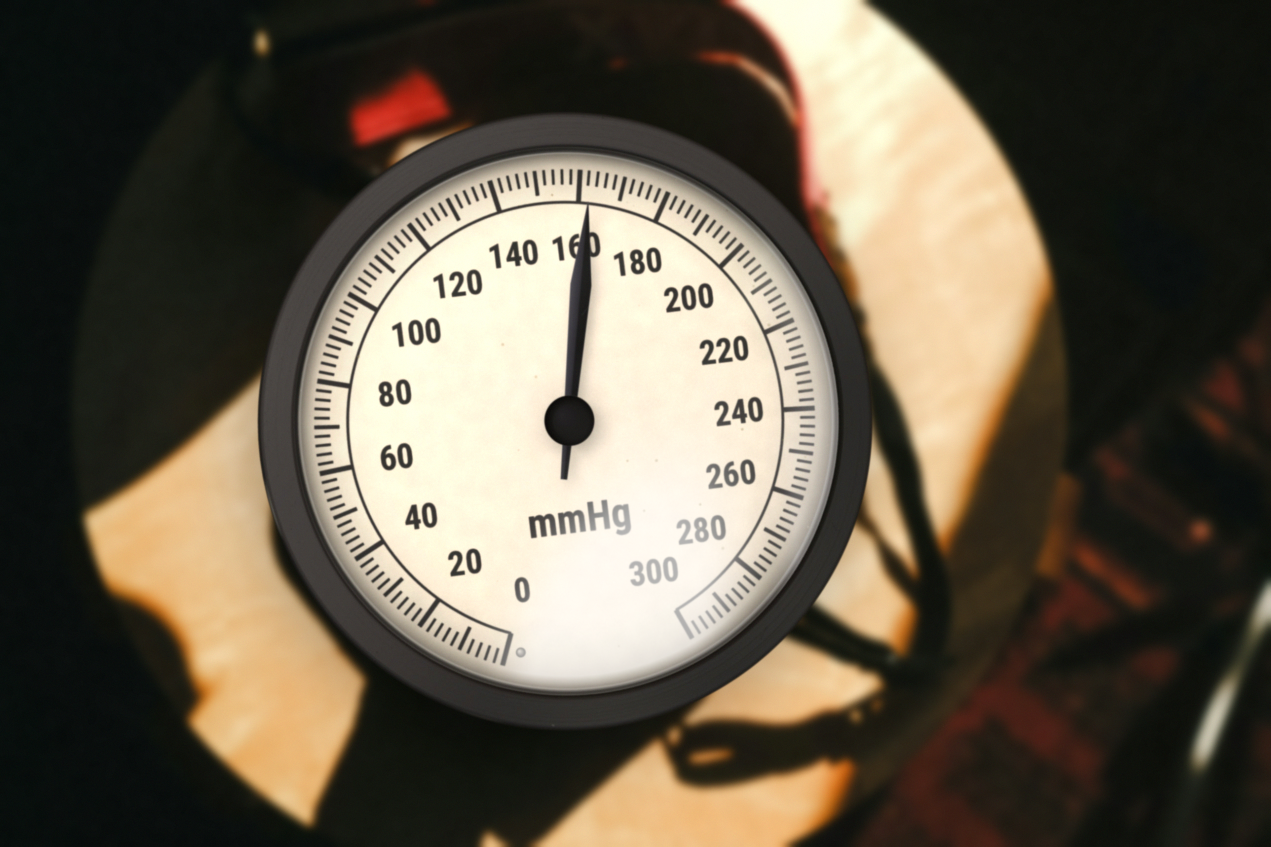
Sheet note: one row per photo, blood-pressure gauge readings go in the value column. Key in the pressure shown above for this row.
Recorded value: 162 mmHg
